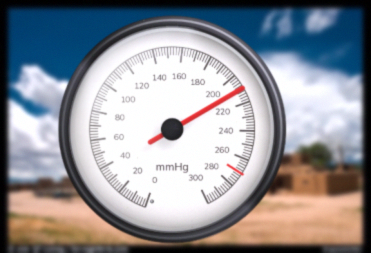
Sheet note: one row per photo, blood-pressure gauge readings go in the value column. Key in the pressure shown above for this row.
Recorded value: 210 mmHg
